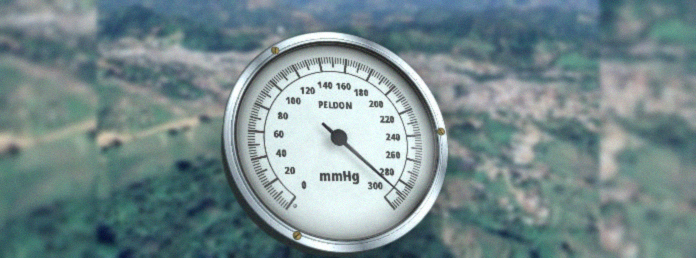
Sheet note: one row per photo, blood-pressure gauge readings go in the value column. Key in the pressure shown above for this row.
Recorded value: 290 mmHg
